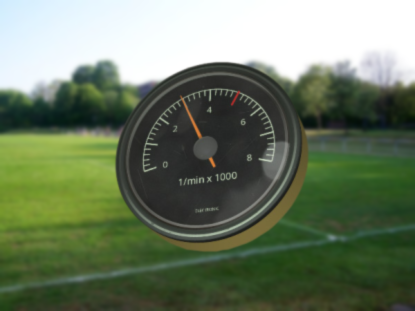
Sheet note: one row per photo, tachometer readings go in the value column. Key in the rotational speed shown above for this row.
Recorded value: 3000 rpm
